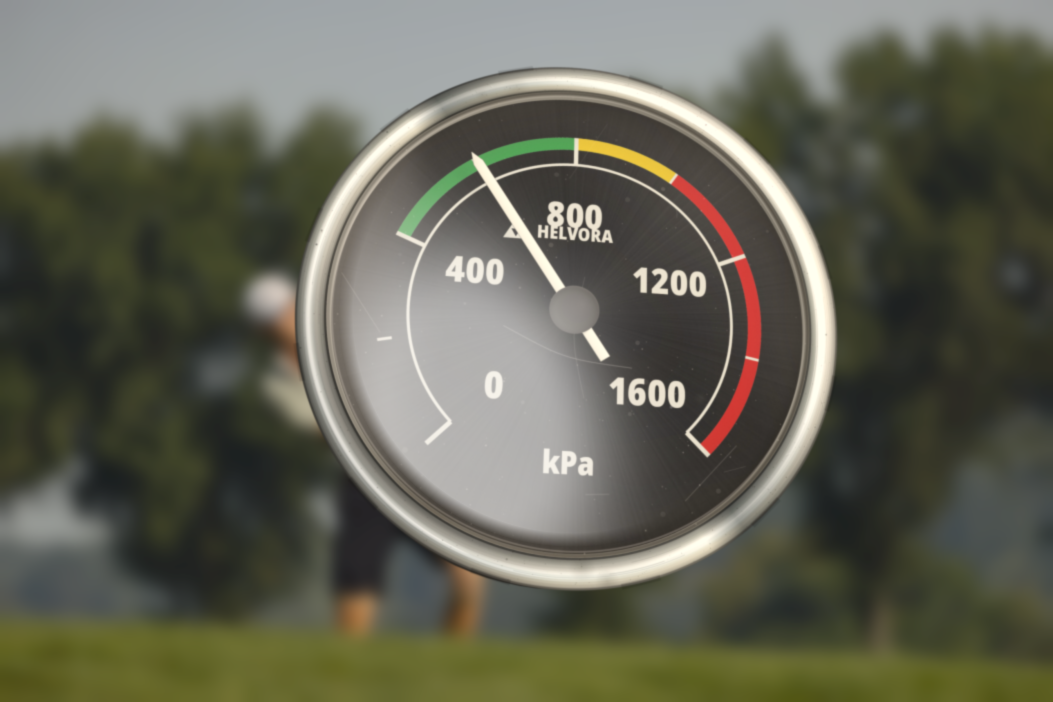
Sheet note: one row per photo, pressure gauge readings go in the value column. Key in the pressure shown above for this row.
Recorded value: 600 kPa
